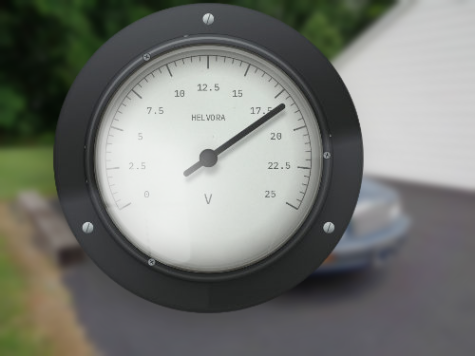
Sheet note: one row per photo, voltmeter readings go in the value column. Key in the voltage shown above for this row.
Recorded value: 18.25 V
